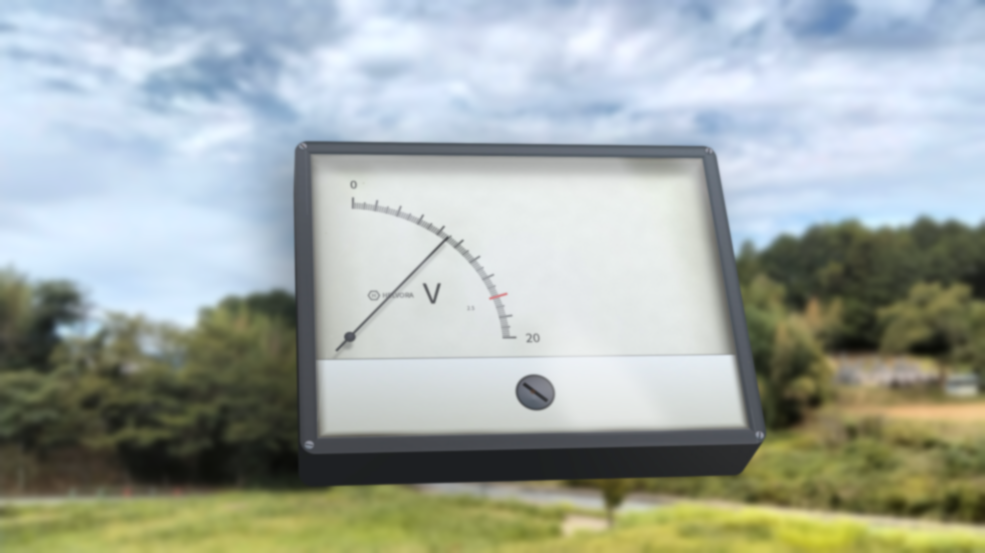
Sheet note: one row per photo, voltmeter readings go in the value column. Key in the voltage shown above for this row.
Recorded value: 9 V
